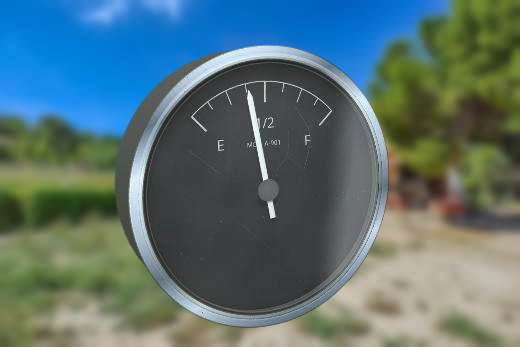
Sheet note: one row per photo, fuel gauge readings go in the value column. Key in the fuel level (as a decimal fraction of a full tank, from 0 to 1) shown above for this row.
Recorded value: 0.375
